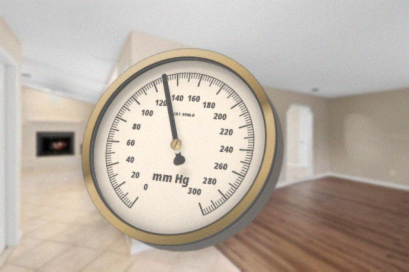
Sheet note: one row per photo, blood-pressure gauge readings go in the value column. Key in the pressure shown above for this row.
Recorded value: 130 mmHg
